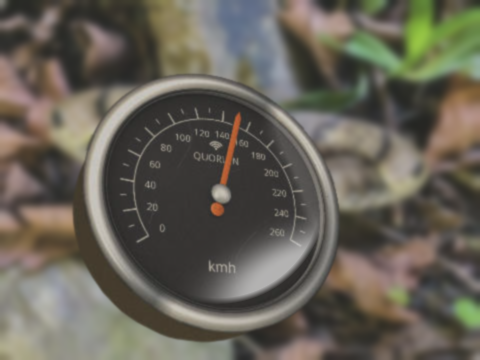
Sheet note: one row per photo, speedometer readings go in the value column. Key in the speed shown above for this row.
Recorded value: 150 km/h
